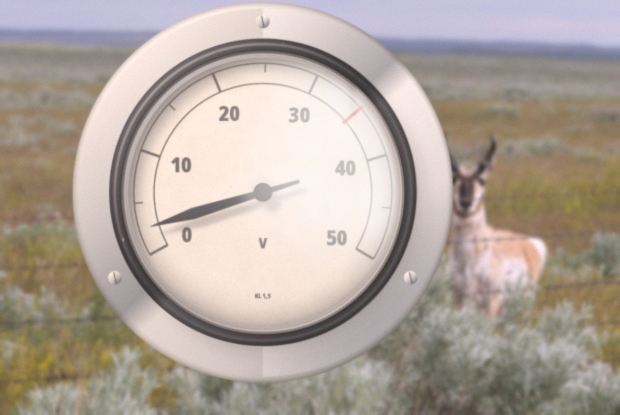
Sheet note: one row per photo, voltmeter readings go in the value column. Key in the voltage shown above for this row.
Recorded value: 2.5 V
